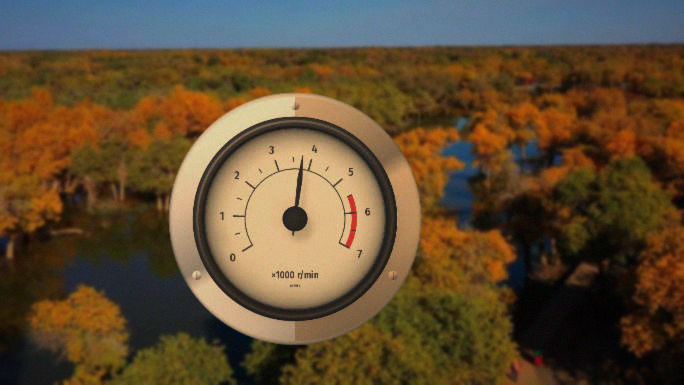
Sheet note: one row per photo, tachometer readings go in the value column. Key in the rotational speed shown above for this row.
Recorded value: 3750 rpm
